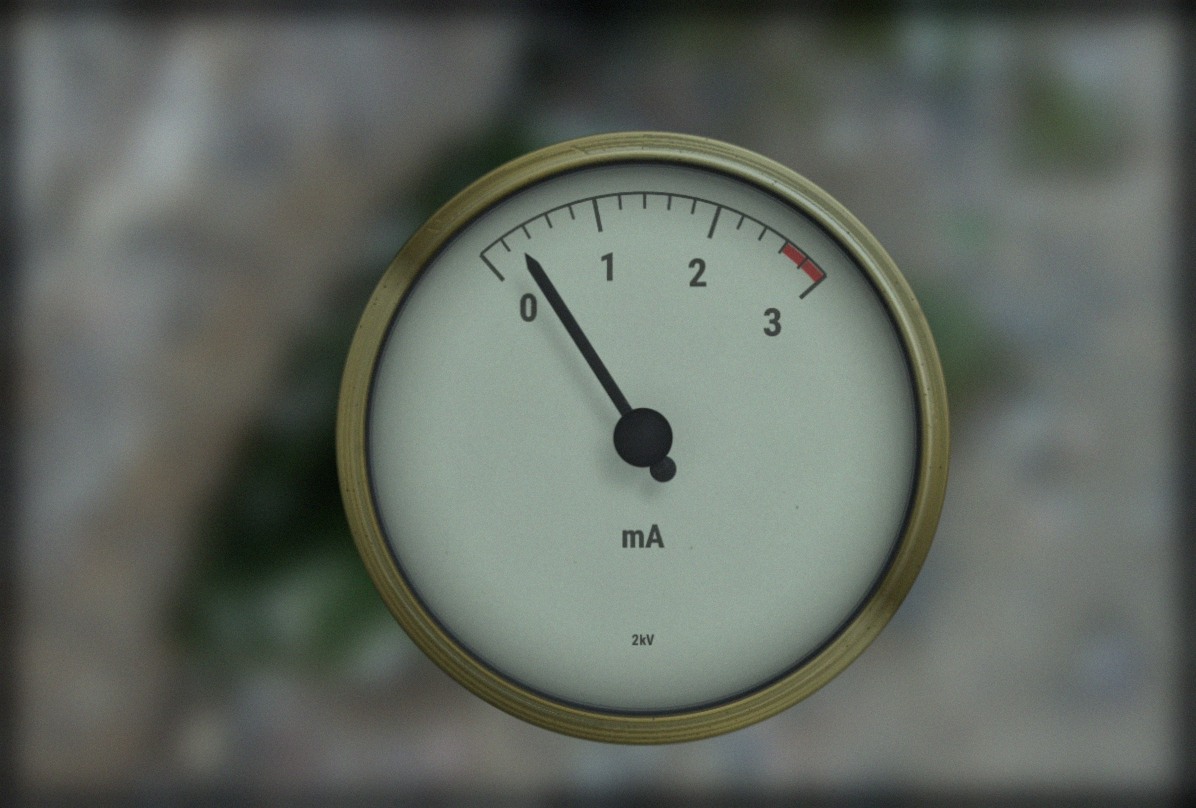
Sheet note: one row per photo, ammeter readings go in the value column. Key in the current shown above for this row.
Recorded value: 0.3 mA
